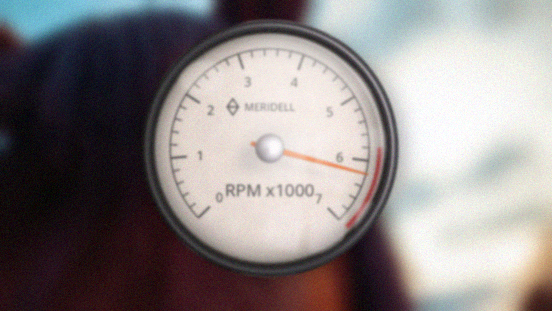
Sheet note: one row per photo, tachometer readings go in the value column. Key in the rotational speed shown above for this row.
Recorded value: 6200 rpm
